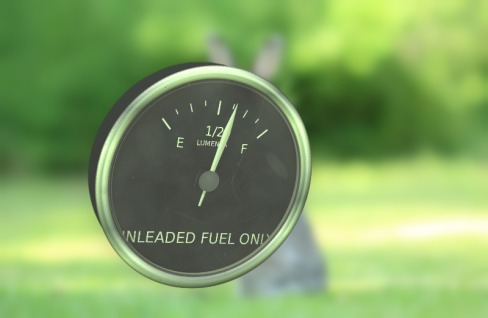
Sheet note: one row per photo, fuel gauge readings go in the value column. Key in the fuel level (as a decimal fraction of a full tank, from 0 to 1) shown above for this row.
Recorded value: 0.625
